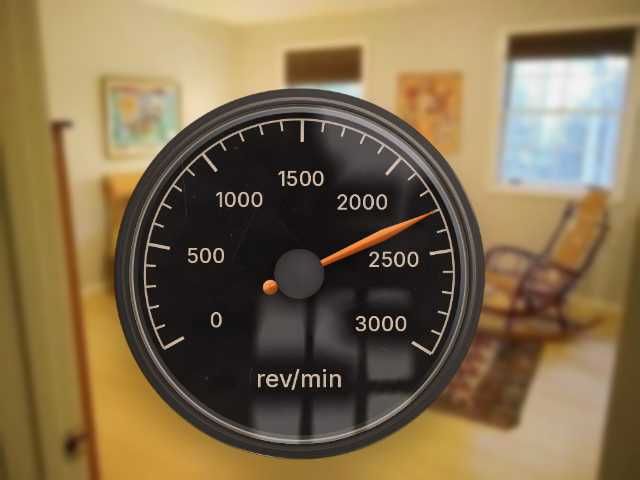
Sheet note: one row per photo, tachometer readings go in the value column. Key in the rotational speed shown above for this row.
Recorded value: 2300 rpm
